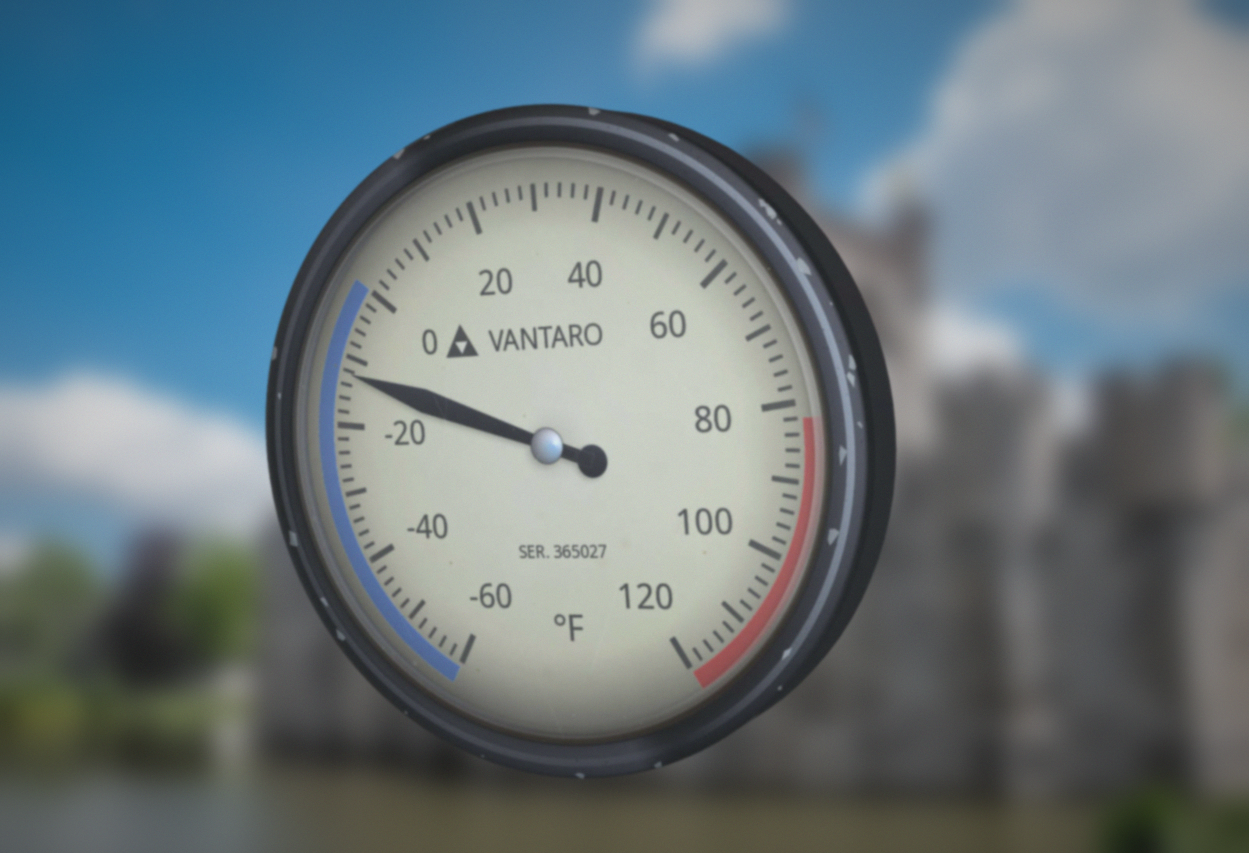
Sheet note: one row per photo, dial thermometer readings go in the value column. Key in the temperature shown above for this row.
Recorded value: -12 °F
